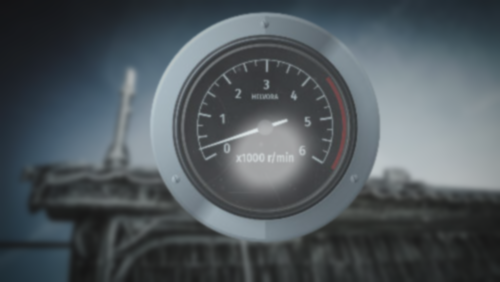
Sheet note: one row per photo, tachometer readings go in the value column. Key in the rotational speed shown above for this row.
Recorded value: 250 rpm
